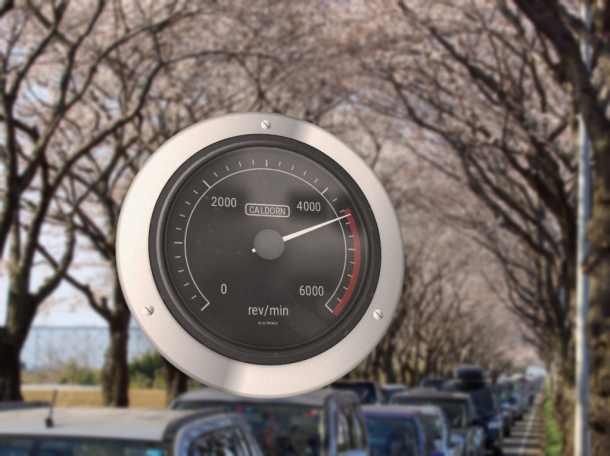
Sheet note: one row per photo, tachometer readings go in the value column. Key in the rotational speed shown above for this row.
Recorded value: 4500 rpm
